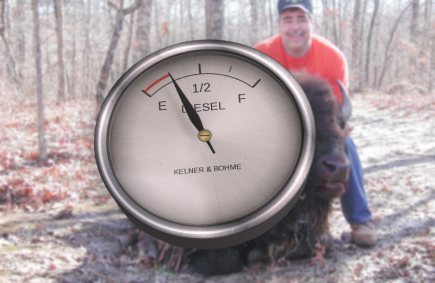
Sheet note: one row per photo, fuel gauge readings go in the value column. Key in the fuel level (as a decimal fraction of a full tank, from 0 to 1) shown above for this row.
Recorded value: 0.25
